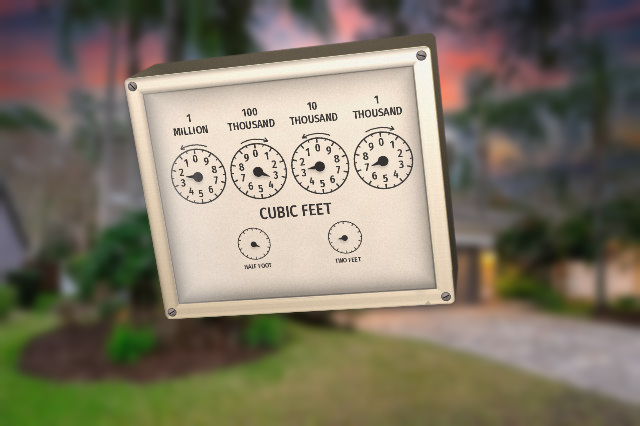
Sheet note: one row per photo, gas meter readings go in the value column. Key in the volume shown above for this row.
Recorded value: 232700 ft³
